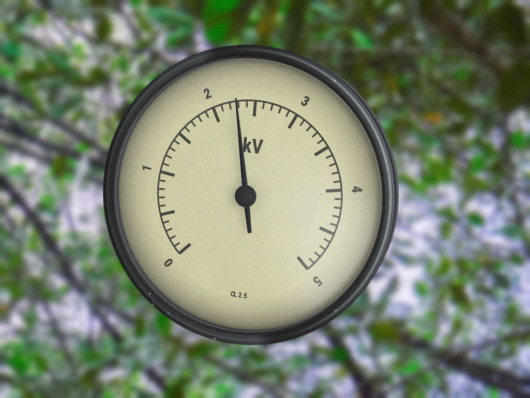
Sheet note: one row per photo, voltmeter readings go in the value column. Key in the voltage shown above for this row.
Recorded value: 2.3 kV
